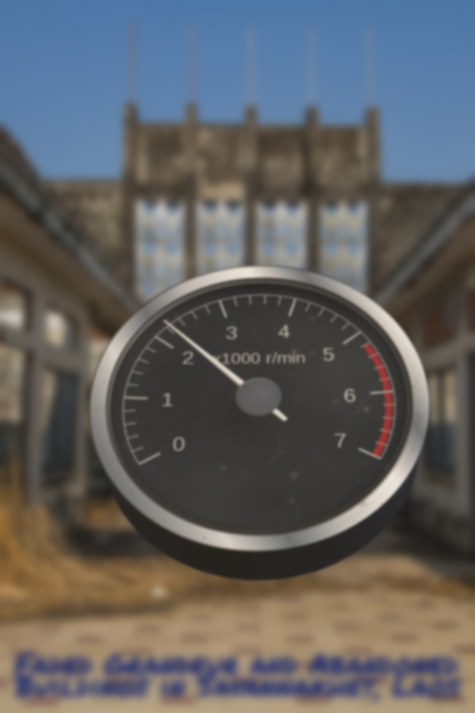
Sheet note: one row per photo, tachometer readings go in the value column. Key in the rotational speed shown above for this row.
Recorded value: 2200 rpm
